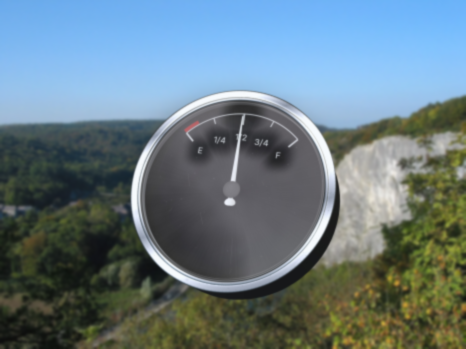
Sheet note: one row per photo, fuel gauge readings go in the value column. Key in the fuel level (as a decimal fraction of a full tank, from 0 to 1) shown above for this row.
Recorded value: 0.5
